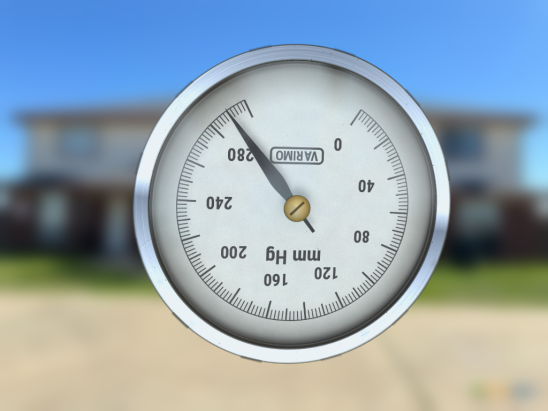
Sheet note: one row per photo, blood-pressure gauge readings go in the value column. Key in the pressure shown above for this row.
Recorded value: 290 mmHg
